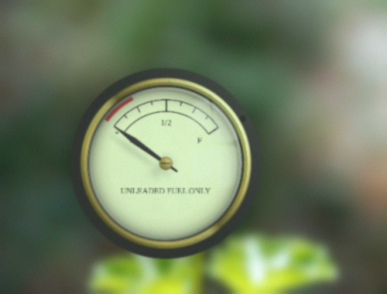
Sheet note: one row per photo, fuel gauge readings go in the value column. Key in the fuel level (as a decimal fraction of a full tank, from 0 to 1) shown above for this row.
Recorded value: 0
